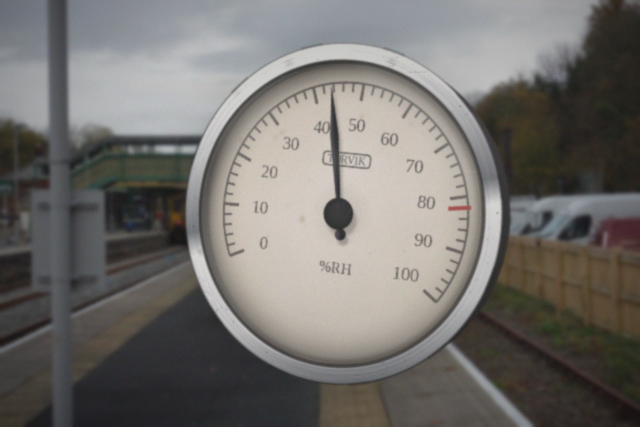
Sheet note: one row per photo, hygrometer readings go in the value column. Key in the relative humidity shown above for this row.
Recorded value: 44 %
